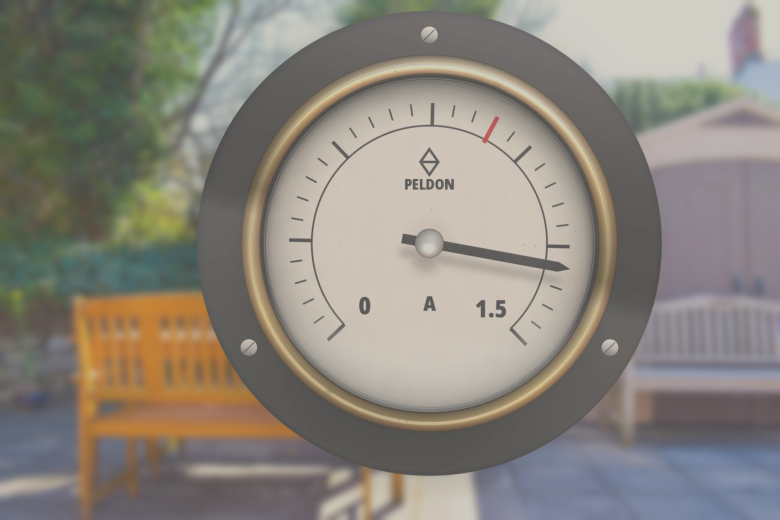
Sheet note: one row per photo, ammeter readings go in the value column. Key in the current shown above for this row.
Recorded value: 1.3 A
